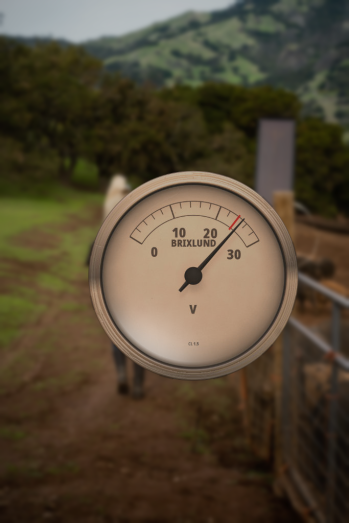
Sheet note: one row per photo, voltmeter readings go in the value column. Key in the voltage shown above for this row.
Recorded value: 25 V
